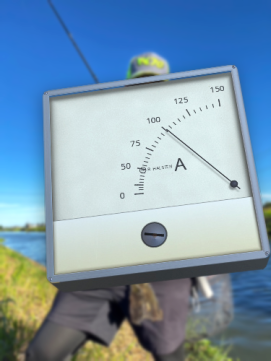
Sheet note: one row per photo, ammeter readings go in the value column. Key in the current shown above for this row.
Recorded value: 100 A
